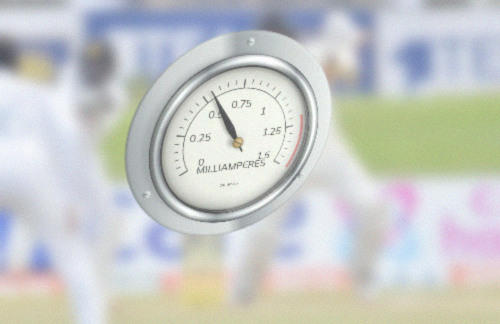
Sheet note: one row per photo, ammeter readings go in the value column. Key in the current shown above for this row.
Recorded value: 0.55 mA
